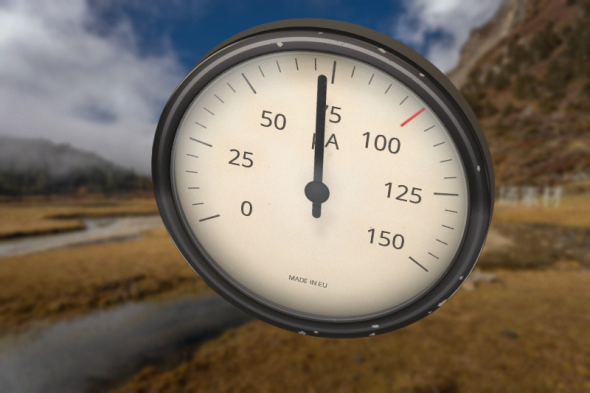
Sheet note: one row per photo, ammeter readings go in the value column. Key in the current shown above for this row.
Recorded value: 72.5 µA
